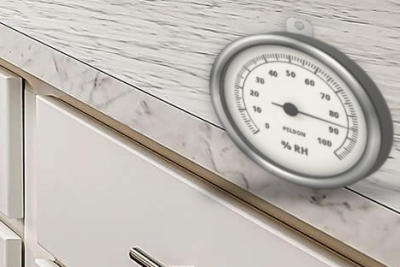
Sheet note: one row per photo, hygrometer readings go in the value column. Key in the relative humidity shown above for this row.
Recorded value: 85 %
